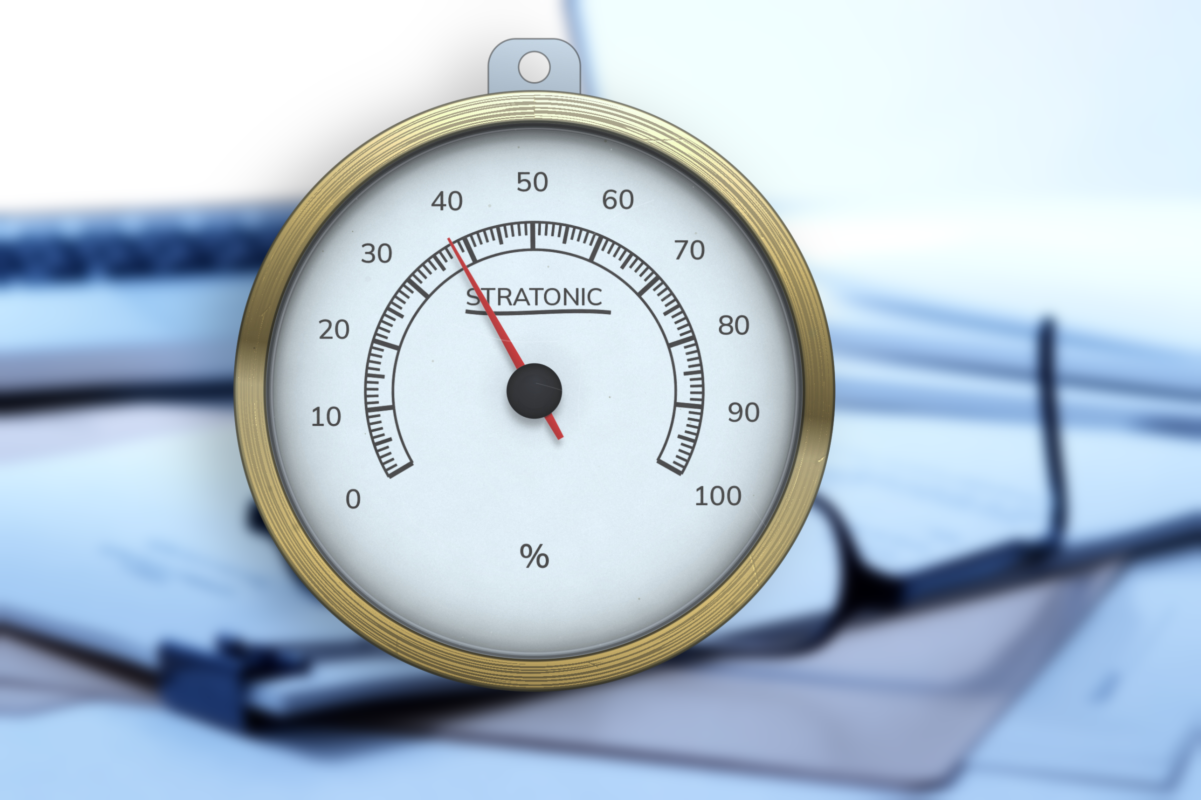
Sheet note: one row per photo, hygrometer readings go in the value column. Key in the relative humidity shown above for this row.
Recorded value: 38 %
